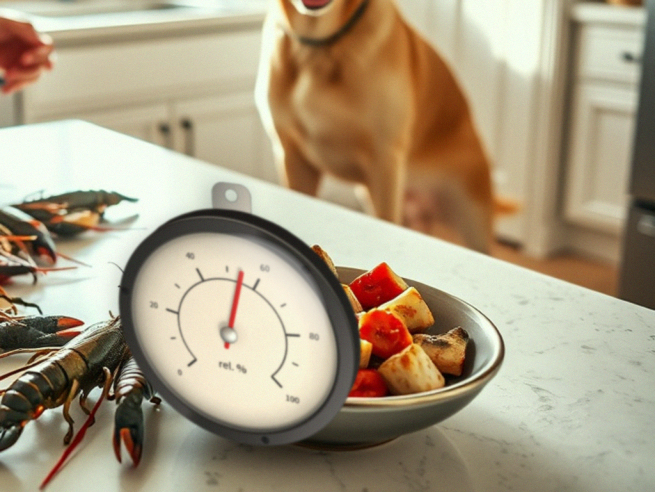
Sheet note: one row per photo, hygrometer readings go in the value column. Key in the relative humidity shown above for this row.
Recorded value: 55 %
